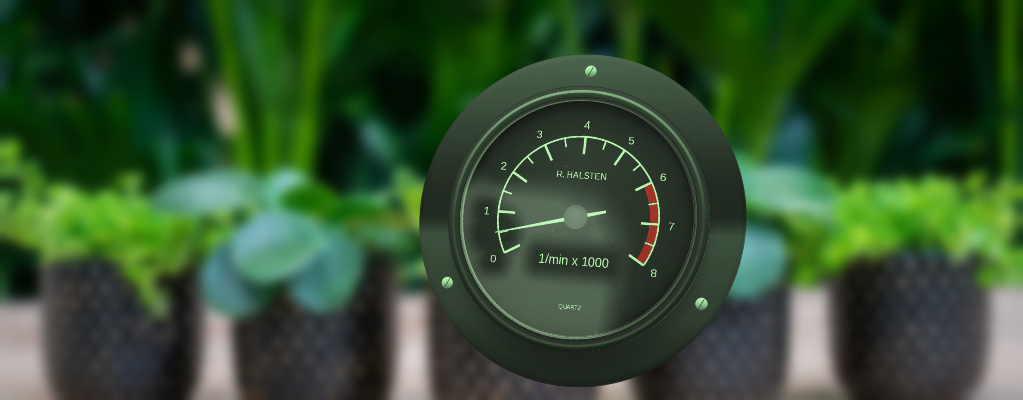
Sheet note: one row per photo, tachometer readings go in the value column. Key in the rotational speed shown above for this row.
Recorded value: 500 rpm
